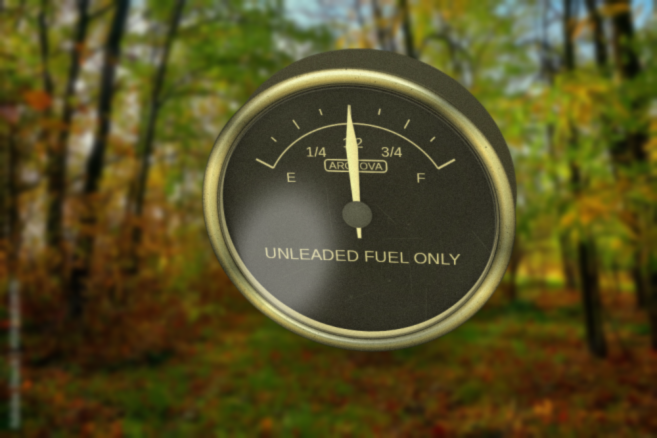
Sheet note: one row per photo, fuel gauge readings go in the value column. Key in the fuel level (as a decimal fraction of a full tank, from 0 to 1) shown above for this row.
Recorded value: 0.5
